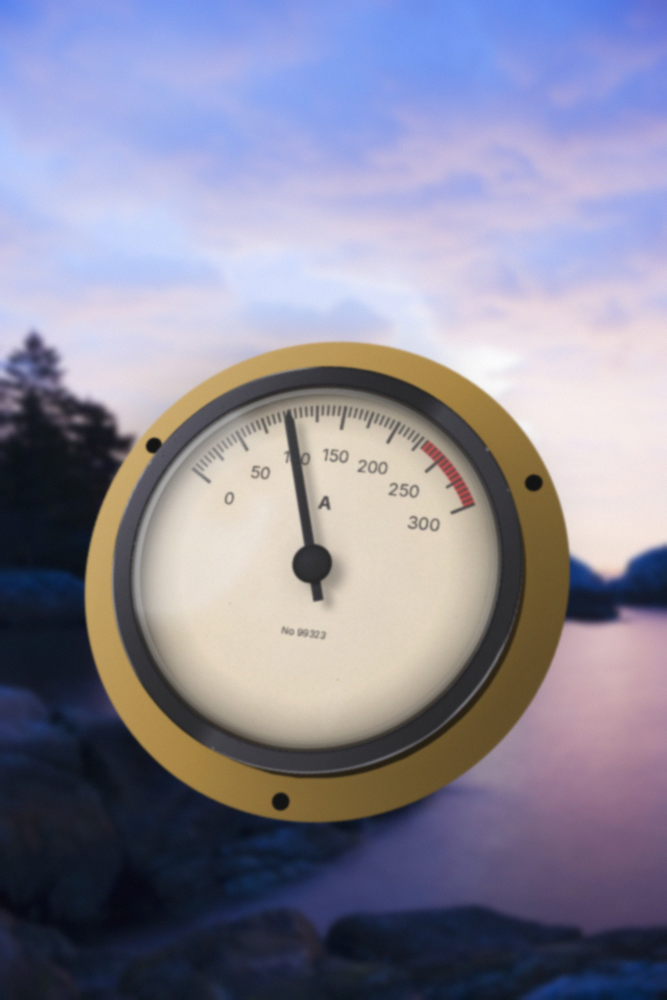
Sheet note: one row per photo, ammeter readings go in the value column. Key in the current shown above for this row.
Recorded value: 100 A
